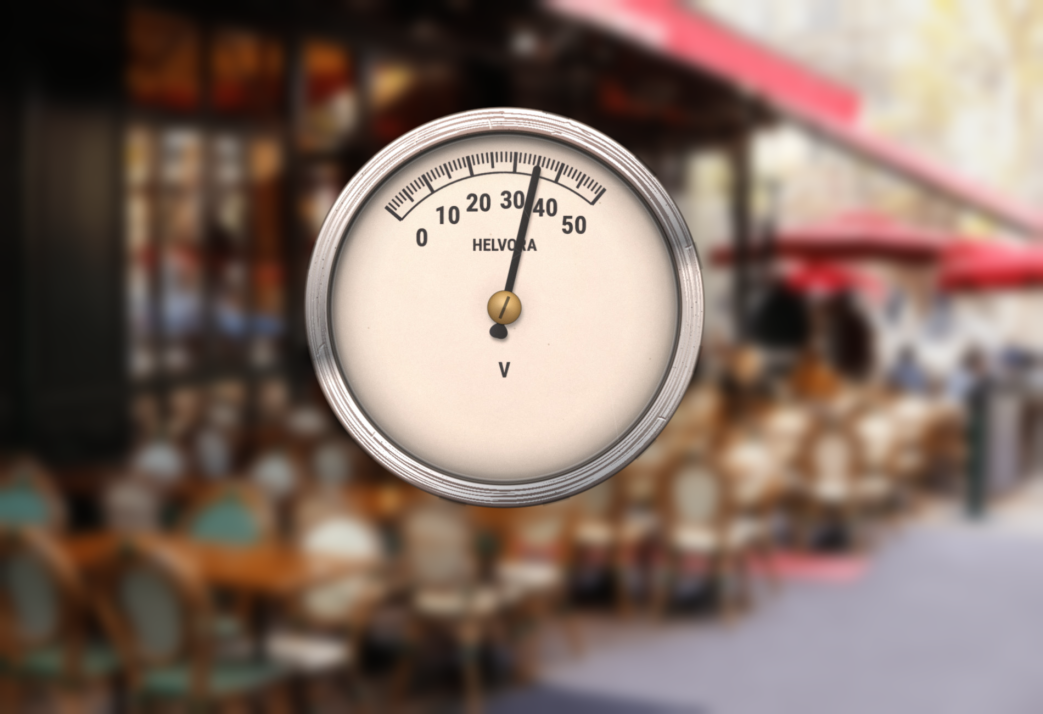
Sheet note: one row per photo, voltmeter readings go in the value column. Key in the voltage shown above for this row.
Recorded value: 35 V
